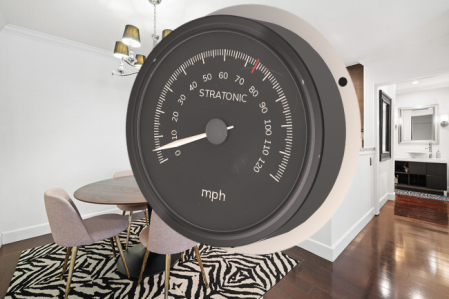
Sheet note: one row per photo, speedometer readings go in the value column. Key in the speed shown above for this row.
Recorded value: 5 mph
